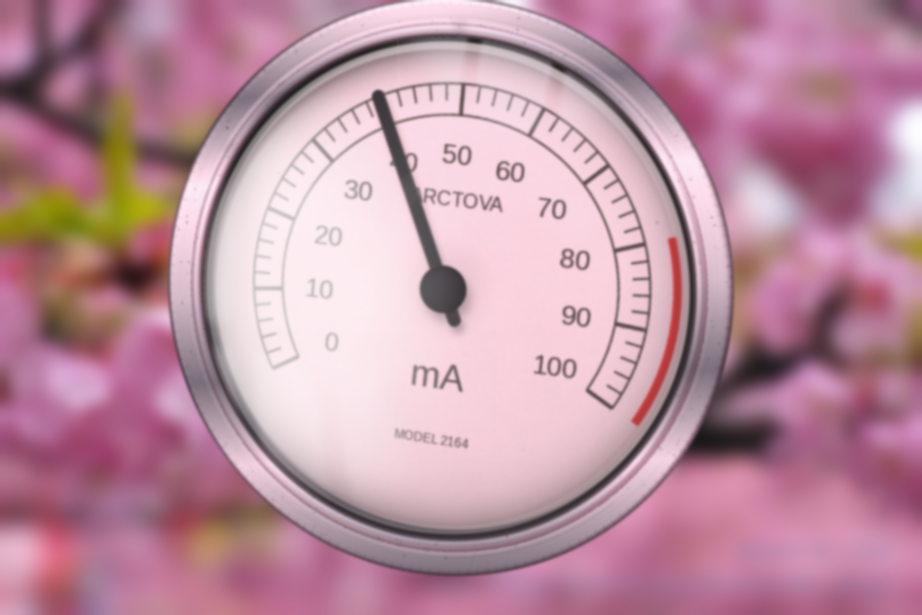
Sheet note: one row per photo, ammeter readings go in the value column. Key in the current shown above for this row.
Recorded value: 40 mA
